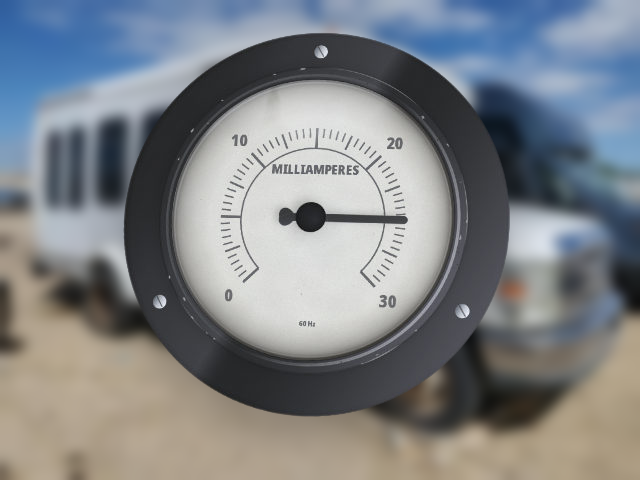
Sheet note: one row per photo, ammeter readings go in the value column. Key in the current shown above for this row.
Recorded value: 25 mA
